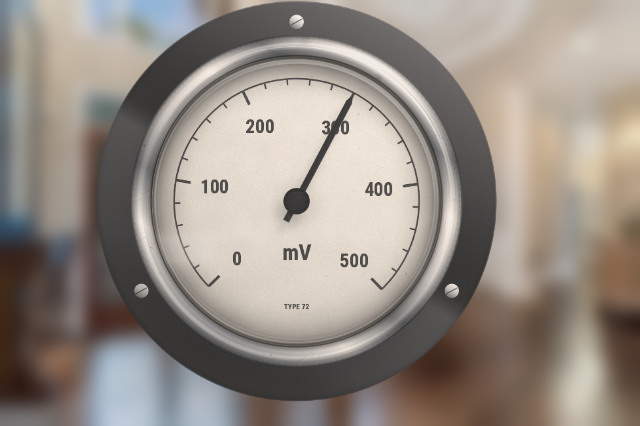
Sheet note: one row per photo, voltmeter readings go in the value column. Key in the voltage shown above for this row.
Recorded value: 300 mV
